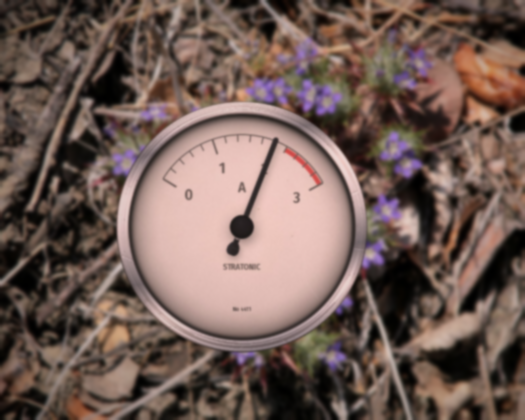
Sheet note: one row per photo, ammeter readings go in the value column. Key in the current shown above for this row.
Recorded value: 2 A
